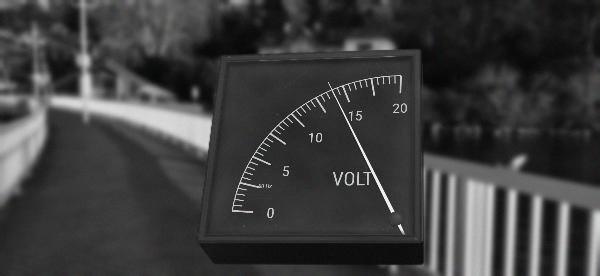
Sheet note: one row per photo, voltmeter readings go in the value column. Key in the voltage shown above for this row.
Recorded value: 14 V
